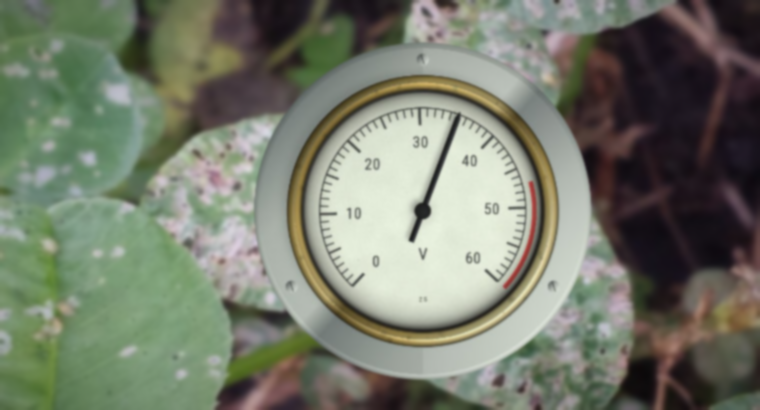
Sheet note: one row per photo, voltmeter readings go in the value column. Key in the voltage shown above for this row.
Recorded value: 35 V
